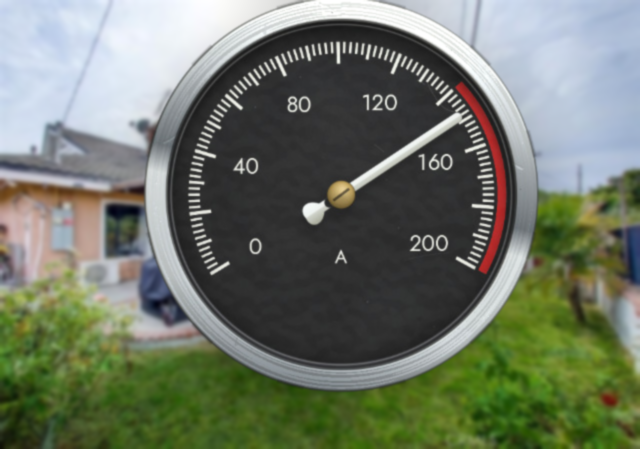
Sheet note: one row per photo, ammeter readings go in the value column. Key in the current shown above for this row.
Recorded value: 148 A
